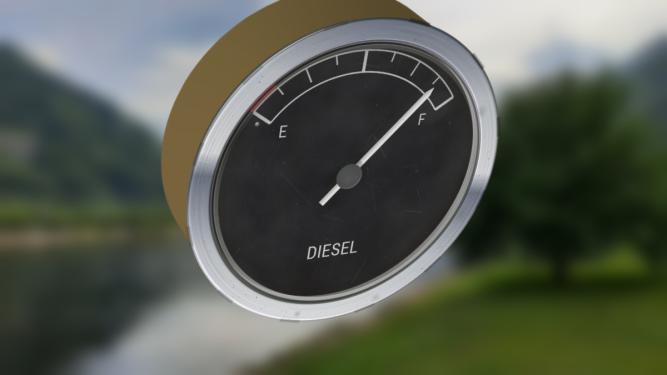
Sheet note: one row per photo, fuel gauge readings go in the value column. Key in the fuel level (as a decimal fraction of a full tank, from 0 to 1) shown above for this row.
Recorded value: 0.875
